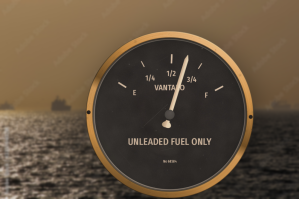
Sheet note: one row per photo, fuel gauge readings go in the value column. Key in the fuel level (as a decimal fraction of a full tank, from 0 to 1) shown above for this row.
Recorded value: 0.625
